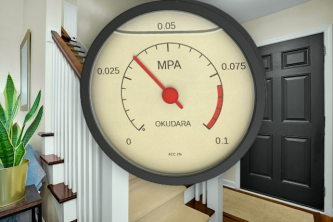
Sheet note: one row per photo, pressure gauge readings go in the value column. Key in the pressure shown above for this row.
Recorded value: 0.035 MPa
